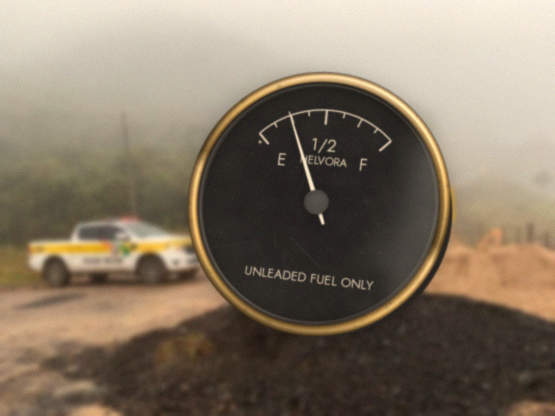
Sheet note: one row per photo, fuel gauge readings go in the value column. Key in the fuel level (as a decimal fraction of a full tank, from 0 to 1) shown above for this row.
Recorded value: 0.25
